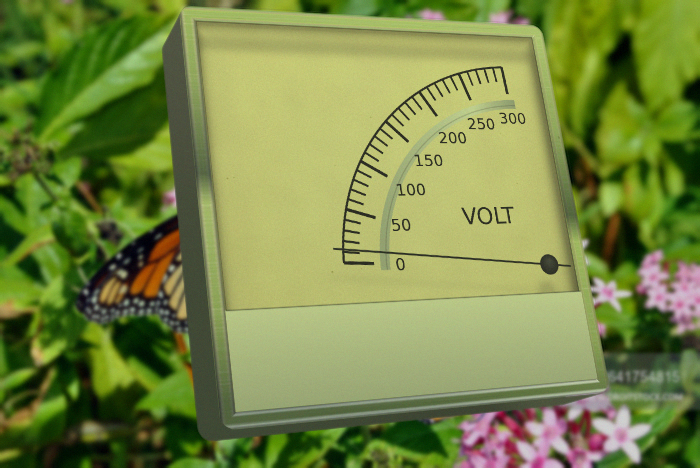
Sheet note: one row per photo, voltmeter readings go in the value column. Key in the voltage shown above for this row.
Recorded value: 10 V
